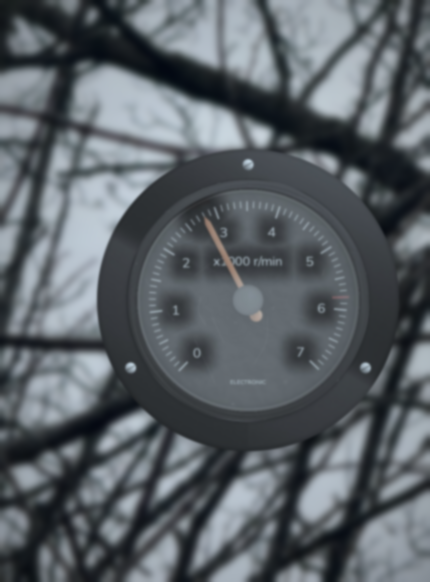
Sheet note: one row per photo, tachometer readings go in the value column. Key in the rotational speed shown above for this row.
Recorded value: 2800 rpm
